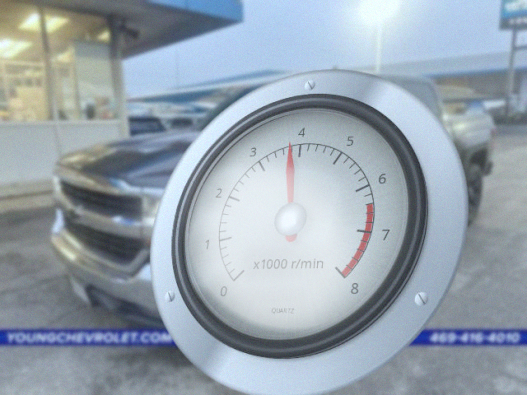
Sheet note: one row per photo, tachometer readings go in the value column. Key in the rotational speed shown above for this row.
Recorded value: 3800 rpm
